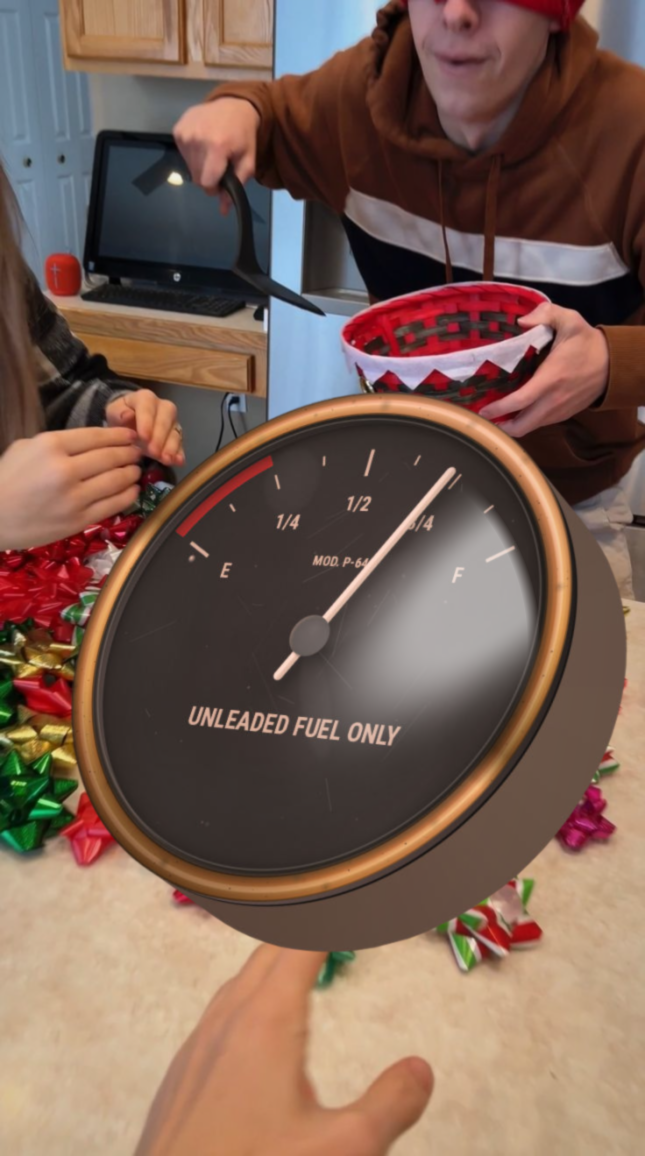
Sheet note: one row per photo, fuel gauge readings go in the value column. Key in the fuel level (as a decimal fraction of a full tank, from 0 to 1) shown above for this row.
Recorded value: 0.75
